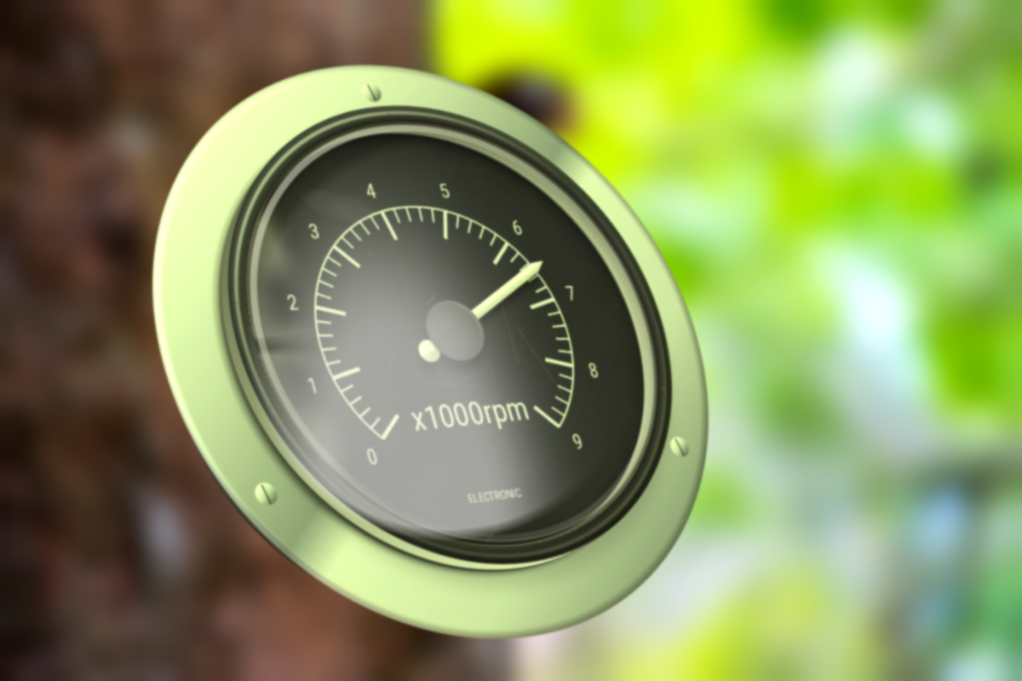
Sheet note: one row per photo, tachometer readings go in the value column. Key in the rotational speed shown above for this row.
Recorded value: 6500 rpm
